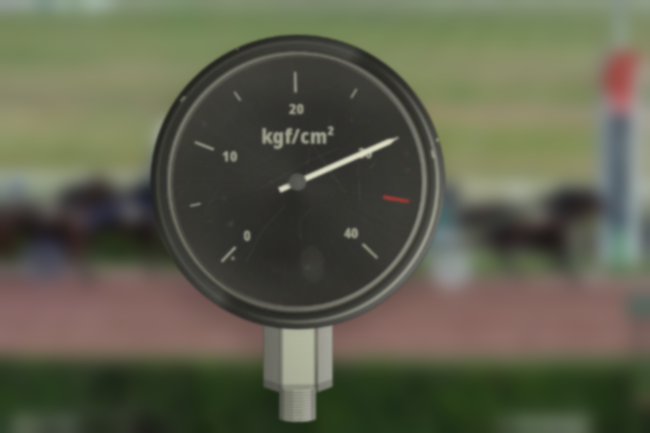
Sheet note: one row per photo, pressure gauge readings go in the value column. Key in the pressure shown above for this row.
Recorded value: 30 kg/cm²
